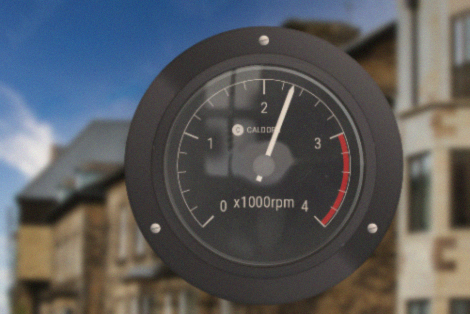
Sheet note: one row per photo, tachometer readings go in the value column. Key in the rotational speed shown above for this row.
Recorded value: 2300 rpm
